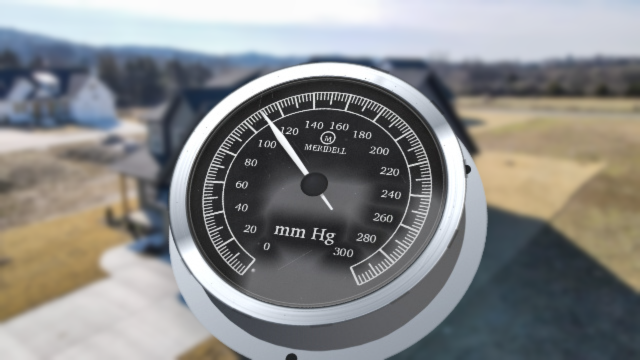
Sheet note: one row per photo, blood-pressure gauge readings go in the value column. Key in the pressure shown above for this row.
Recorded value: 110 mmHg
